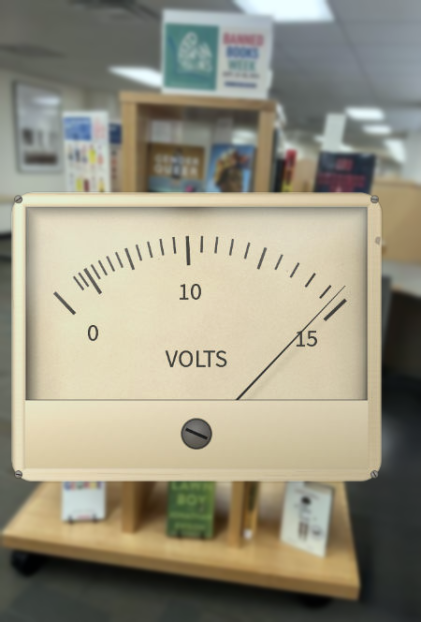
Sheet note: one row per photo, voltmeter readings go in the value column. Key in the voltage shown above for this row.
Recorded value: 14.75 V
